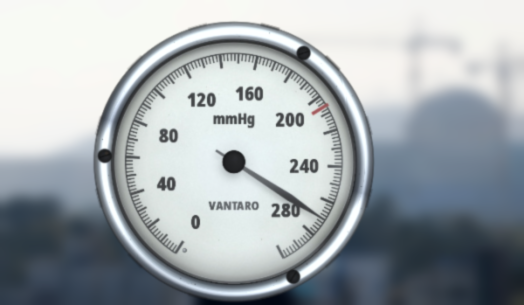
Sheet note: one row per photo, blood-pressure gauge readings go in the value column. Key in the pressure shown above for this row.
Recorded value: 270 mmHg
